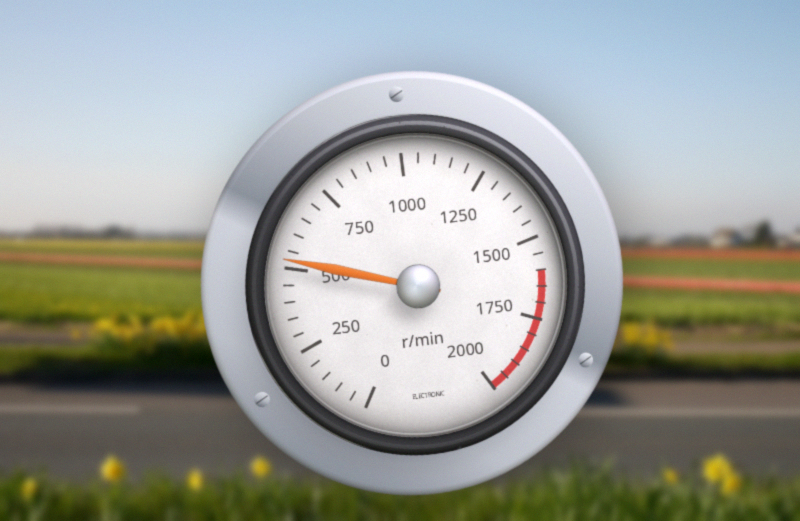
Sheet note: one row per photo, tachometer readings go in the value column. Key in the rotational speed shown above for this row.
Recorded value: 525 rpm
